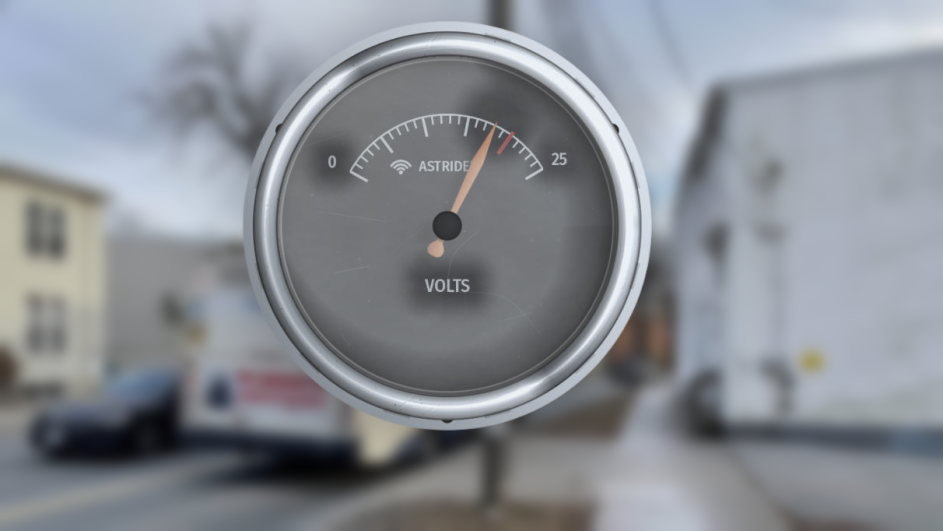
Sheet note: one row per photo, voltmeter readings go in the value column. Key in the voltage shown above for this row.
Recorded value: 18 V
